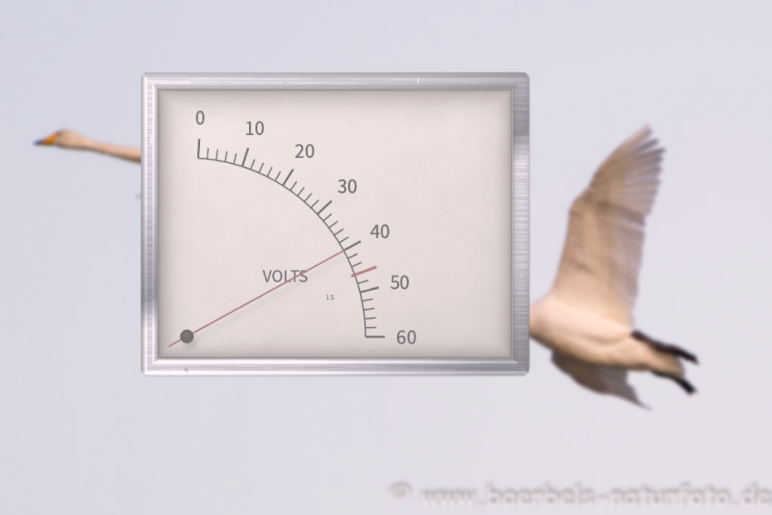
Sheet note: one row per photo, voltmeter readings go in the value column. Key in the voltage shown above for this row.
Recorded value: 40 V
